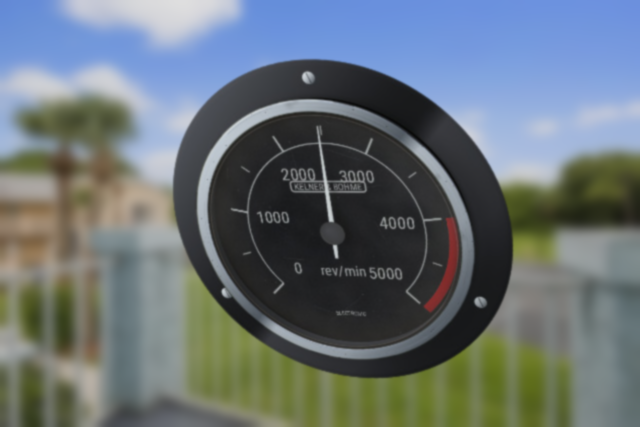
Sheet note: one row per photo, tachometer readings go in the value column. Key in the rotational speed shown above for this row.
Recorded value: 2500 rpm
